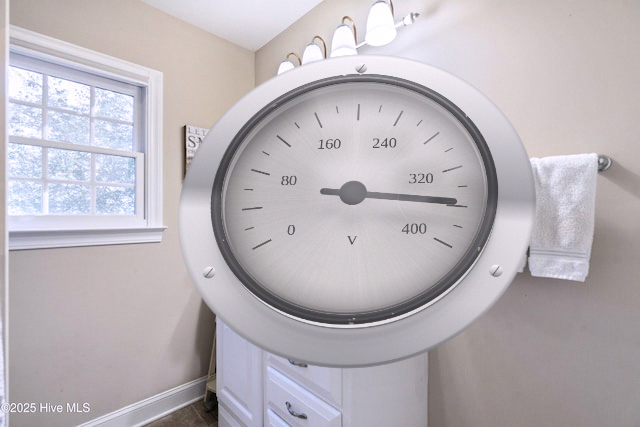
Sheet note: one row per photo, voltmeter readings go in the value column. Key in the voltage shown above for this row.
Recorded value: 360 V
